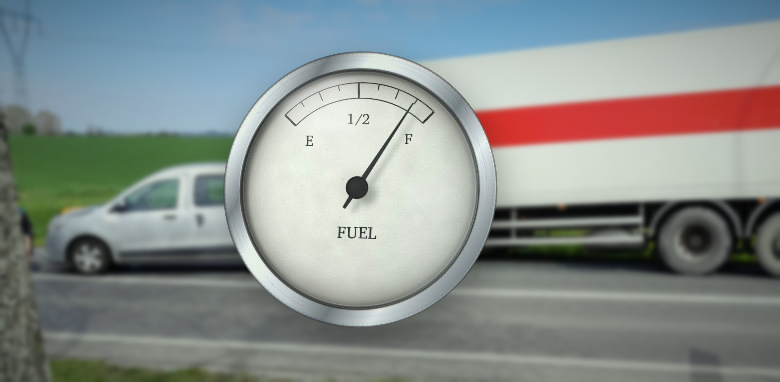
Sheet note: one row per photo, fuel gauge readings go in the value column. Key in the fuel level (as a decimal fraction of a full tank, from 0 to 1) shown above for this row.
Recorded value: 0.875
